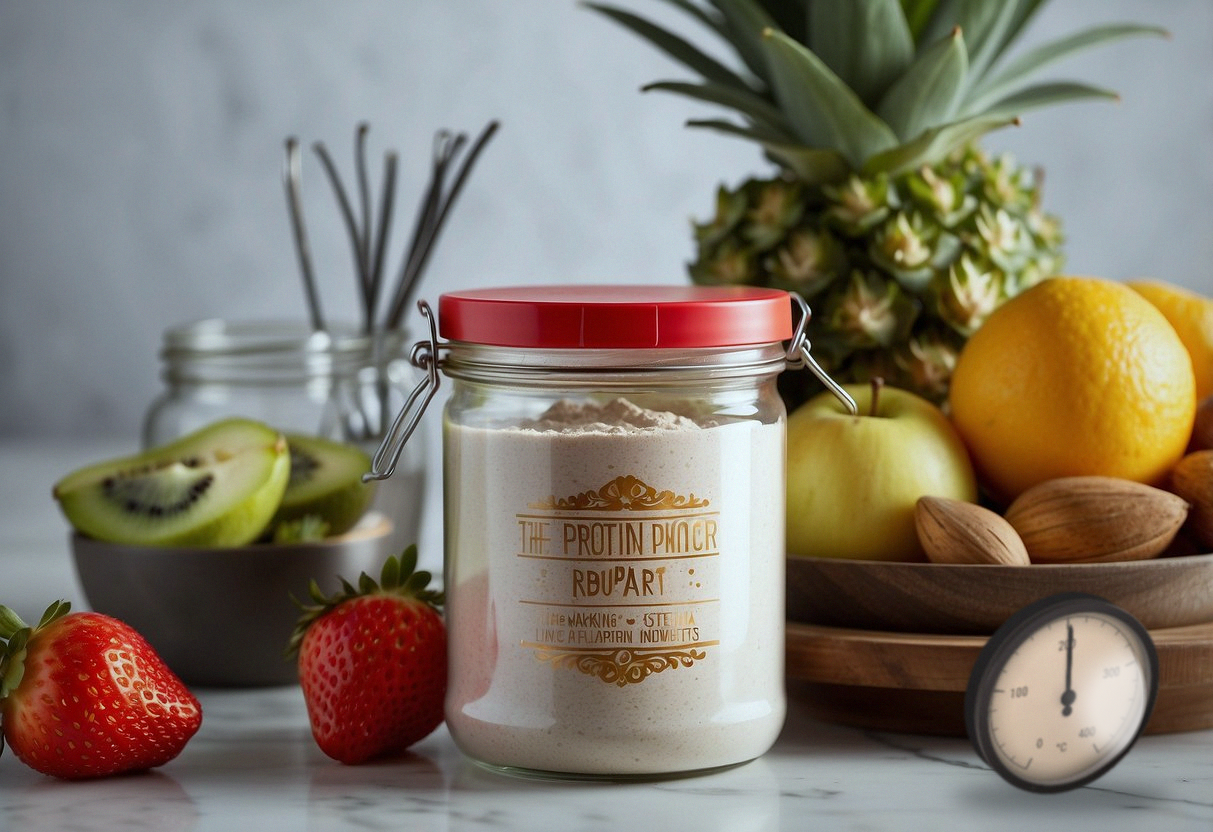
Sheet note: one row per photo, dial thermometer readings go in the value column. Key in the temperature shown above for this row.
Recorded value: 200 °C
